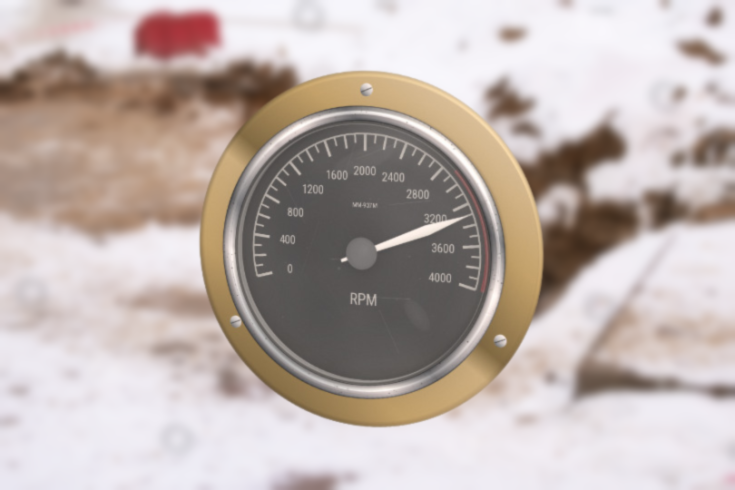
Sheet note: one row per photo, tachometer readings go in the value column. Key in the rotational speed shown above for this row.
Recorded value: 3300 rpm
